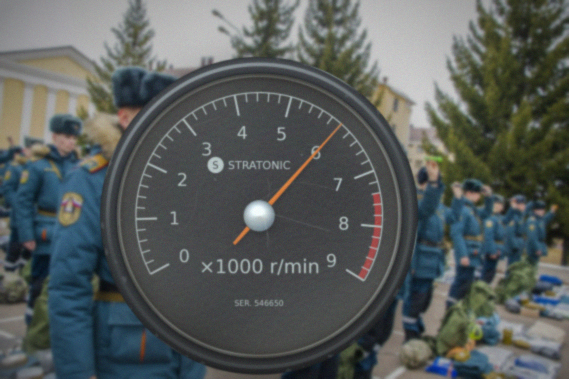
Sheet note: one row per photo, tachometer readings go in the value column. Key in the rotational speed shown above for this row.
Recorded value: 6000 rpm
